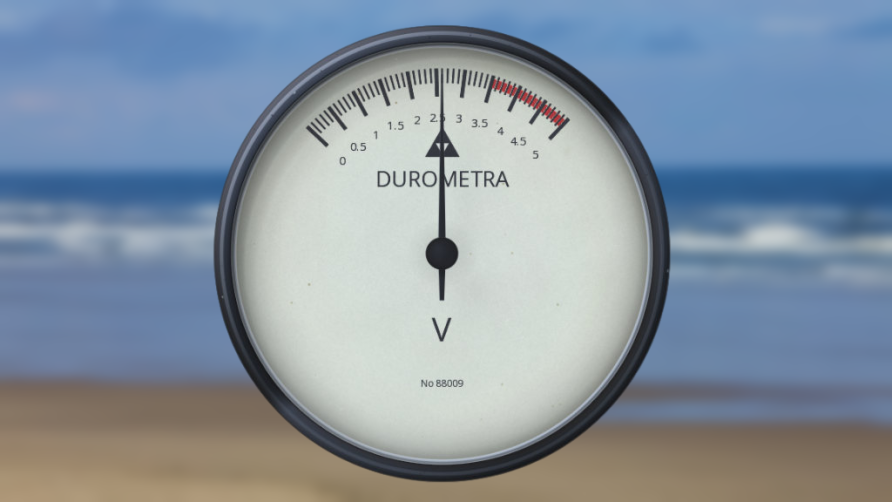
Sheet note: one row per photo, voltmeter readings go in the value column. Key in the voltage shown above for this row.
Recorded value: 2.6 V
